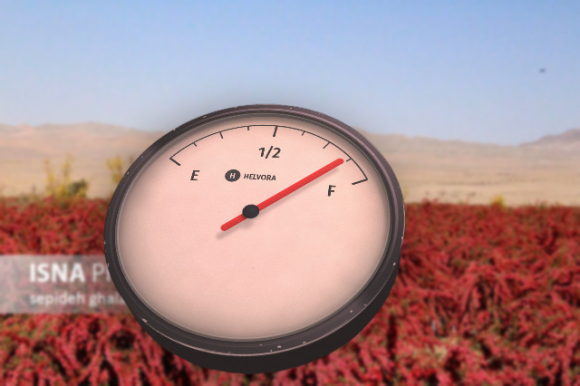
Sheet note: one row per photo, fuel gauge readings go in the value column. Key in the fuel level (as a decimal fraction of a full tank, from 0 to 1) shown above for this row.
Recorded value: 0.875
